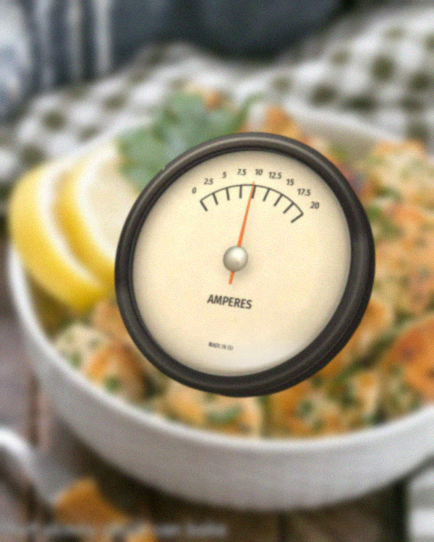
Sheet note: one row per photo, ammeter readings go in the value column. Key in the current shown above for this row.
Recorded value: 10 A
